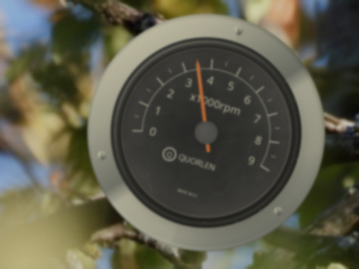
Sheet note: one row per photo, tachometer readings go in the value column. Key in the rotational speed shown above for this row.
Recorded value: 3500 rpm
